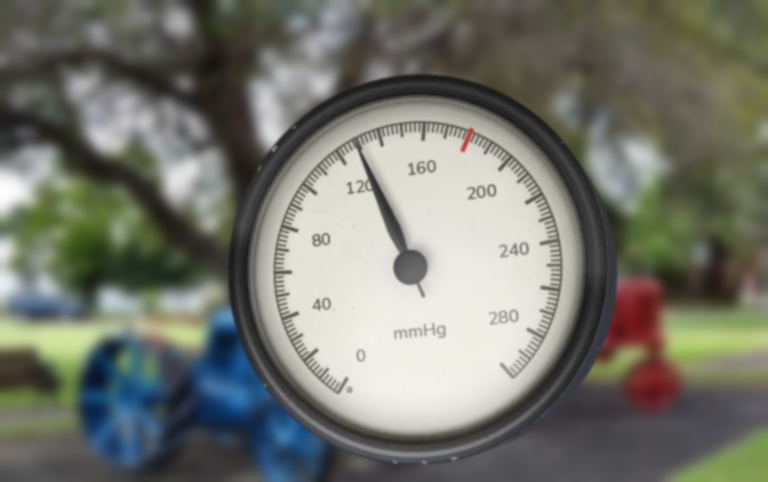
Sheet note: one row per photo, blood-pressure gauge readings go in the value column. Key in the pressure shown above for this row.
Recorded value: 130 mmHg
